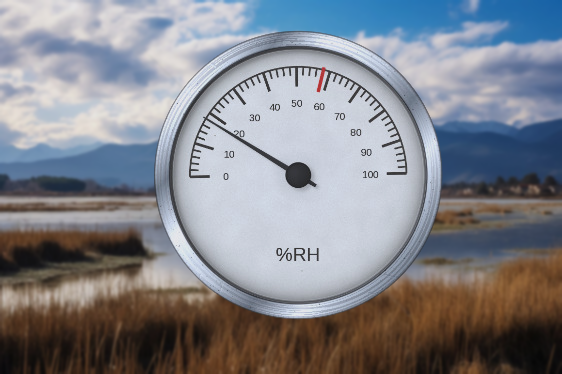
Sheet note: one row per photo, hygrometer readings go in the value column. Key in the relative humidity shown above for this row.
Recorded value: 18 %
